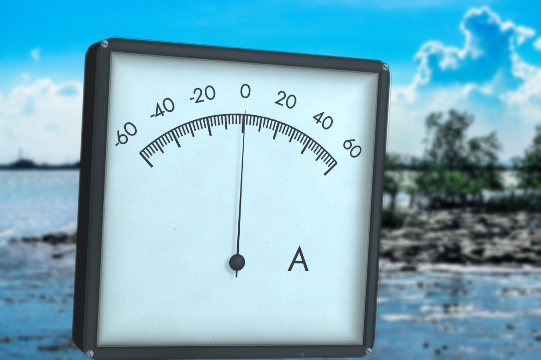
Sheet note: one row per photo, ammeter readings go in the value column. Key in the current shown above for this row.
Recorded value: 0 A
